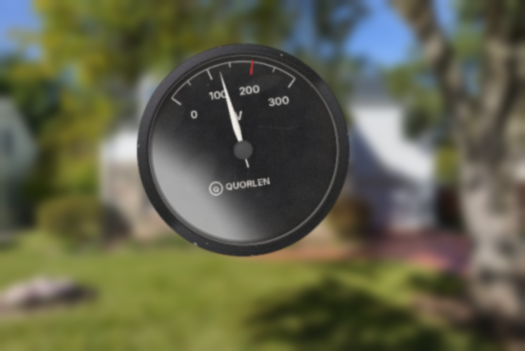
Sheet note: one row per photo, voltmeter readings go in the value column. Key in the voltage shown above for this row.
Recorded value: 125 V
